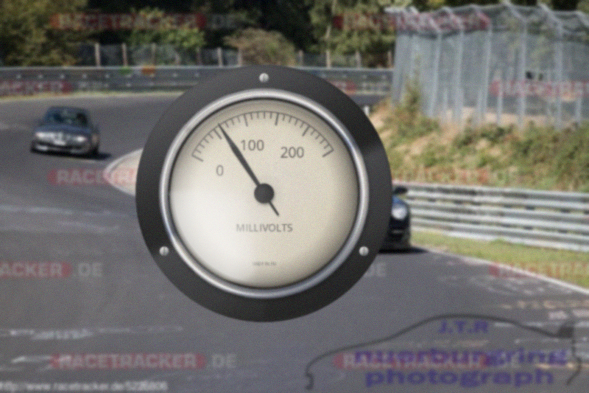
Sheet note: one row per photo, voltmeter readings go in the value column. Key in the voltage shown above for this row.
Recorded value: 60 mV
